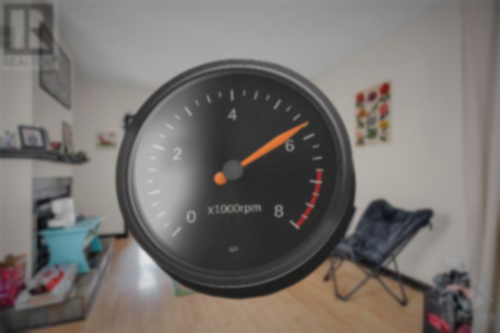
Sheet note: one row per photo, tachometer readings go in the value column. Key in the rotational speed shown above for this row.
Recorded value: 5750 rpm
